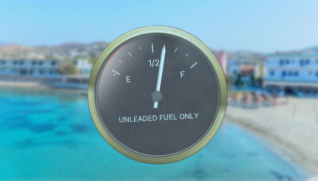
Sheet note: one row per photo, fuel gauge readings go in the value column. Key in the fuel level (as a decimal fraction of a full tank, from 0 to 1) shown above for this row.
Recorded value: 0.625
